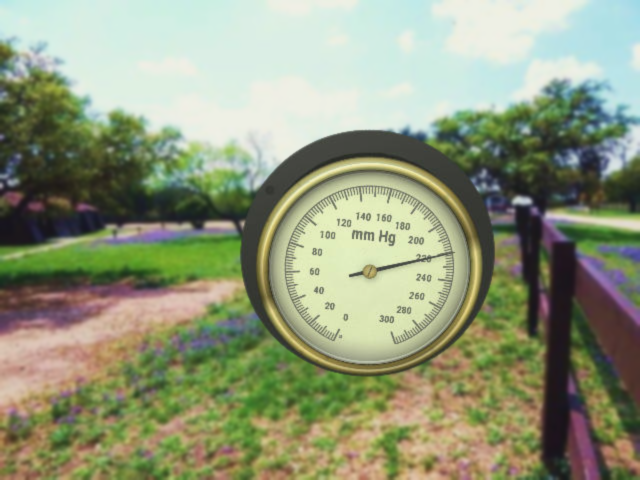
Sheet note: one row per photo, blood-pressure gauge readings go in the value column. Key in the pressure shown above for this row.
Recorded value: 220 mmHg
